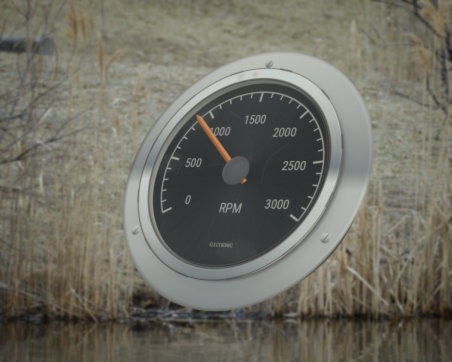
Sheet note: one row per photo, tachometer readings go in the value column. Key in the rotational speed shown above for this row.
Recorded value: 900 rpm
